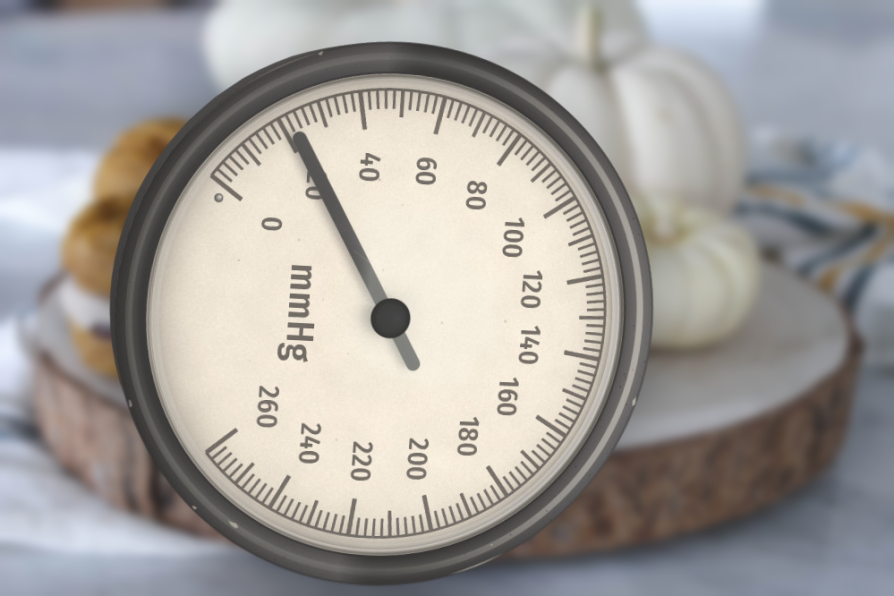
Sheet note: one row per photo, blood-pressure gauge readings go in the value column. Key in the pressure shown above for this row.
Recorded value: 22 mmHg
